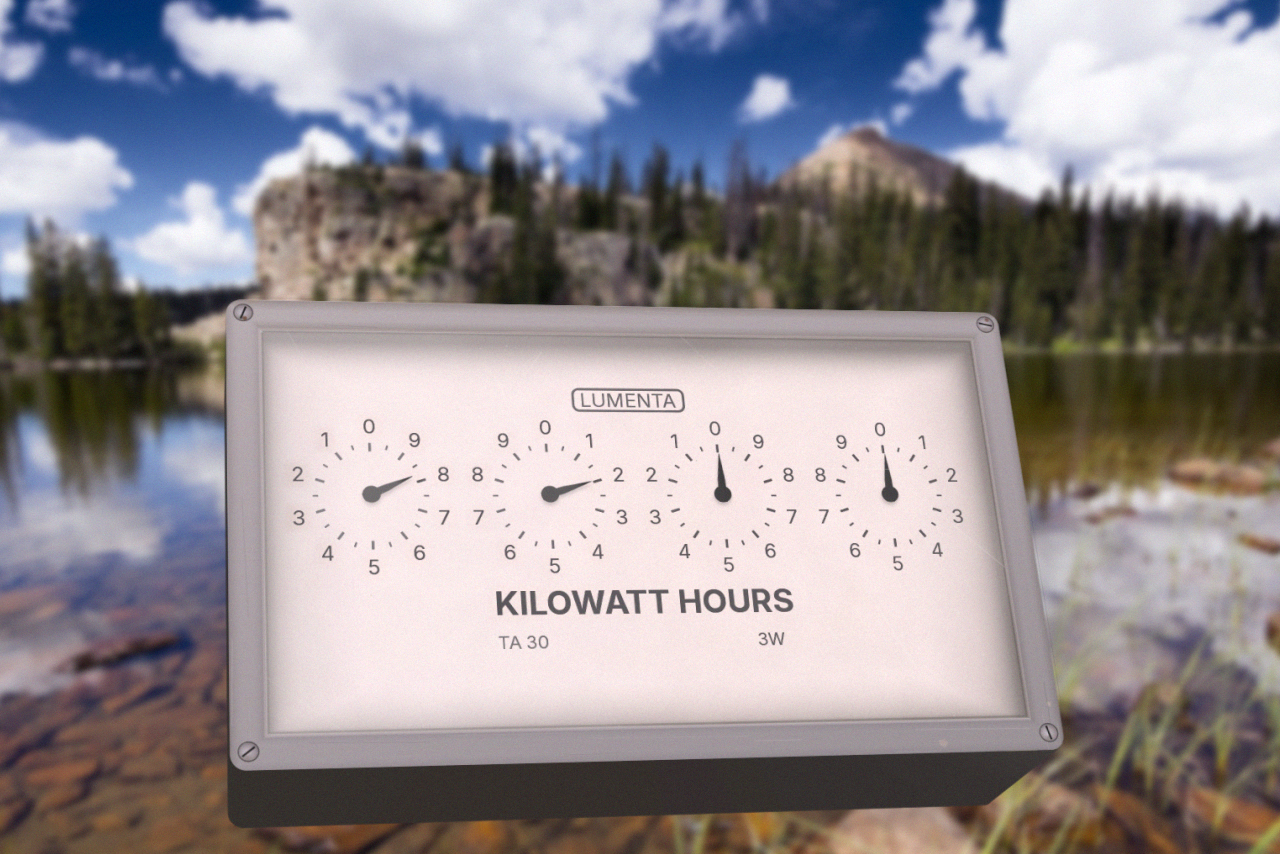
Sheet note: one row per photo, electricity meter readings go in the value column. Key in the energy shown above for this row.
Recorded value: 8200 kWh
